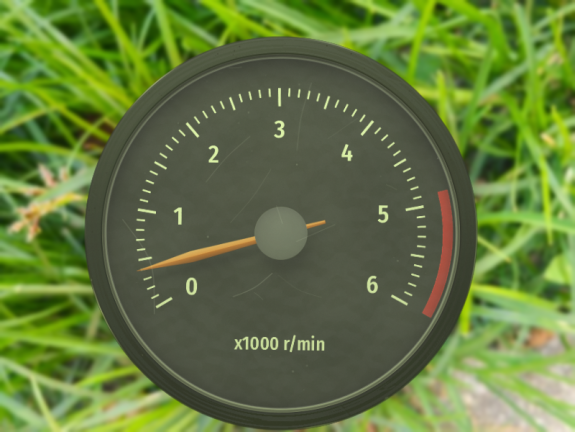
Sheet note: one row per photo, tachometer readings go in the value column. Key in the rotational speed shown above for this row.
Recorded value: 400 rpm
